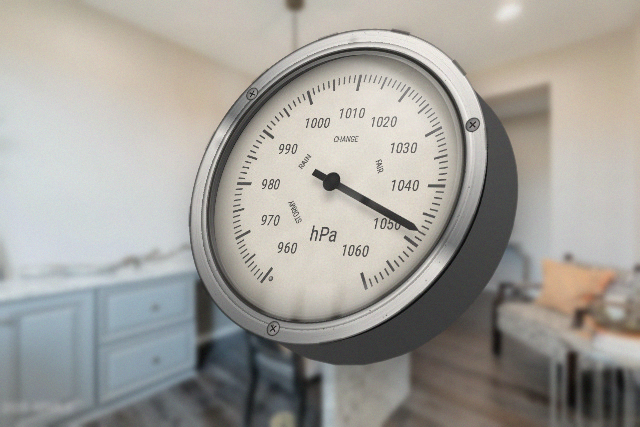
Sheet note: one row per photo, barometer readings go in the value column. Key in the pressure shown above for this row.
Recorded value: 1048 hPa
